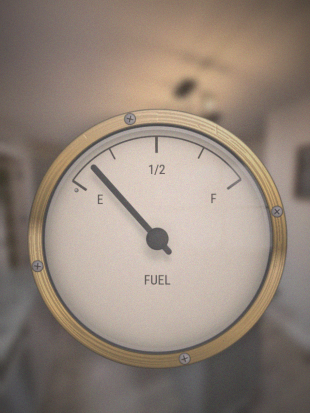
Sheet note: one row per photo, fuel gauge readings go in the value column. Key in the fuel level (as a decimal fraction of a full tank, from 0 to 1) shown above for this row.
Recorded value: 0.125
